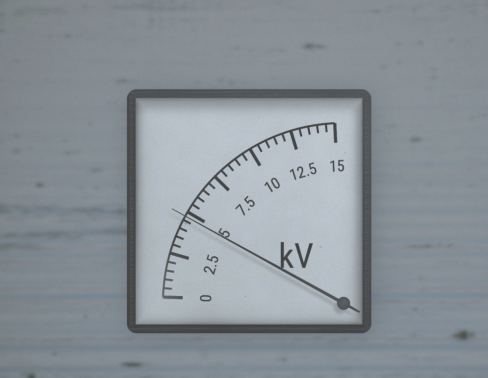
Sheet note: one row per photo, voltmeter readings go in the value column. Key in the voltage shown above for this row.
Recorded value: 4.75 kV
